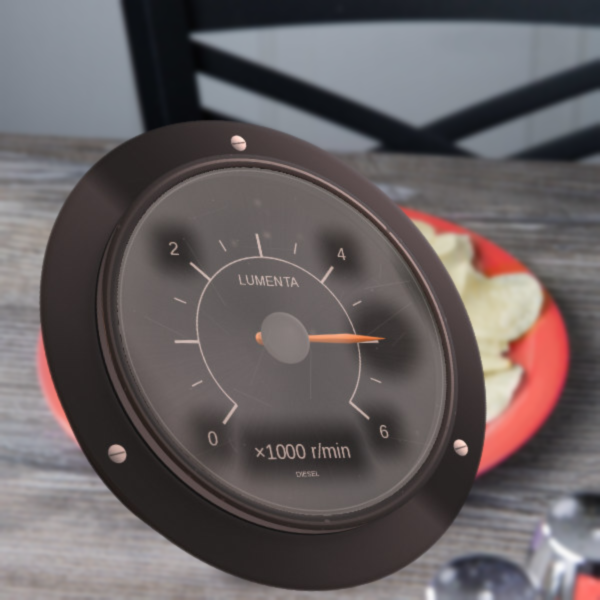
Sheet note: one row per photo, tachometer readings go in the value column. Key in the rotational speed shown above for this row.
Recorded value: 5000 rpm
